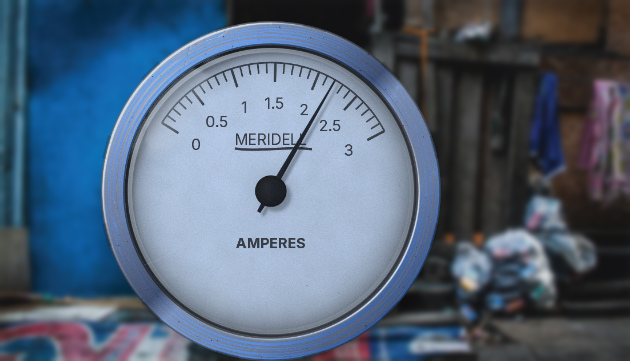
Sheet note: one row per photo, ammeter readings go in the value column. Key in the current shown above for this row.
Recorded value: 2.2 A
